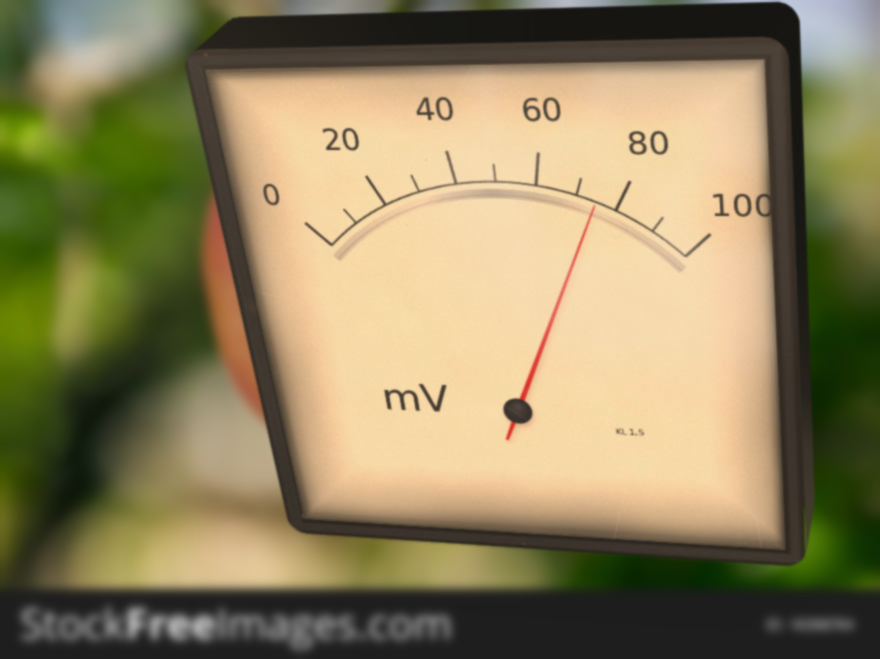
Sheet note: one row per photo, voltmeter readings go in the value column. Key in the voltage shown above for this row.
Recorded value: 75 mV
